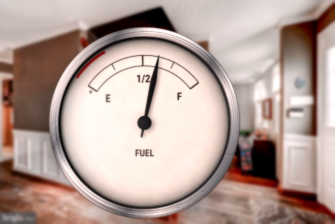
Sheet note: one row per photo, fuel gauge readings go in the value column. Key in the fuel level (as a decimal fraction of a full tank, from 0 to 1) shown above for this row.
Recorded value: 0.625
